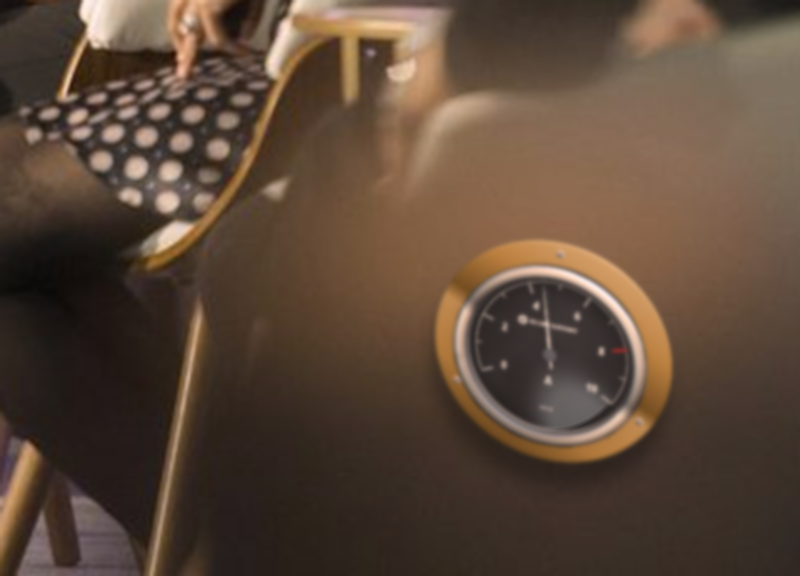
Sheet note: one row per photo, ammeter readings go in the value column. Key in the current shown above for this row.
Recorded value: 4.5 A
